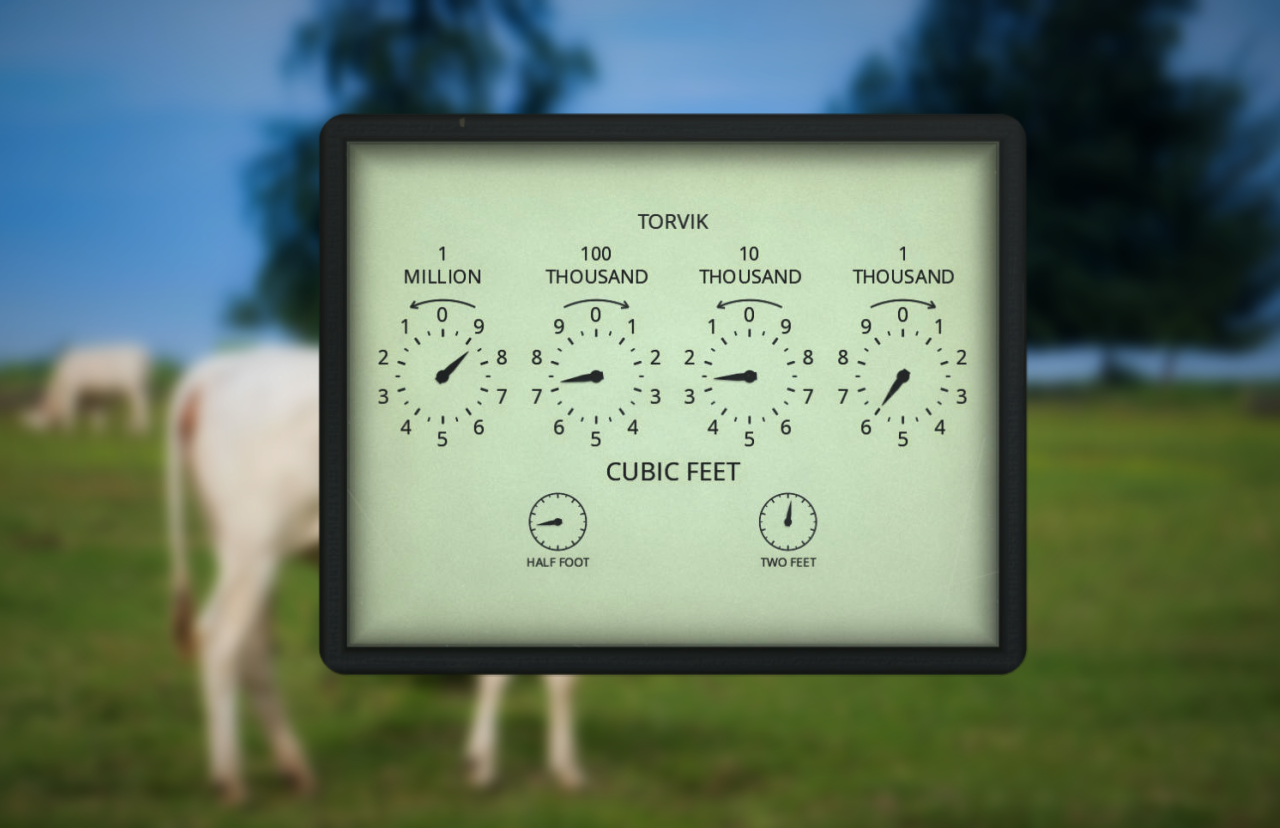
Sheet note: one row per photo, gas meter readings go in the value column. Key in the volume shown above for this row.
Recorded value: 872600 ft³
